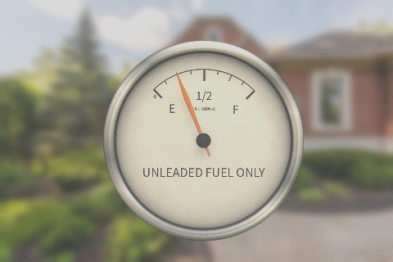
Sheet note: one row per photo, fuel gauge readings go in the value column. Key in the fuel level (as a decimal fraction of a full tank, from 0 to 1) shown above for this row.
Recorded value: 0.25
